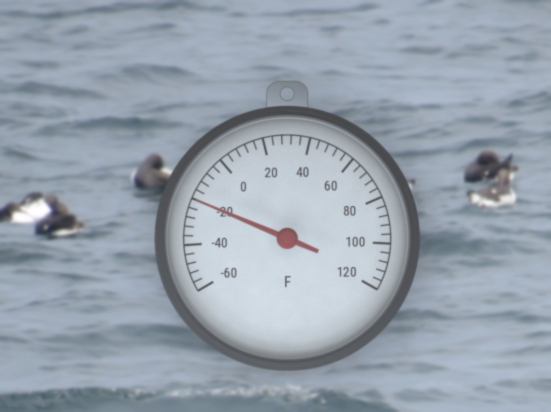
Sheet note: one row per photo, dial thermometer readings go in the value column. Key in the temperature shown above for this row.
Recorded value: -20 °F
